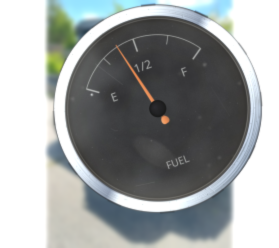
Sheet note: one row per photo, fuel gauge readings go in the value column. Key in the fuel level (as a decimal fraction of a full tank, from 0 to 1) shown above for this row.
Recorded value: 0.375
